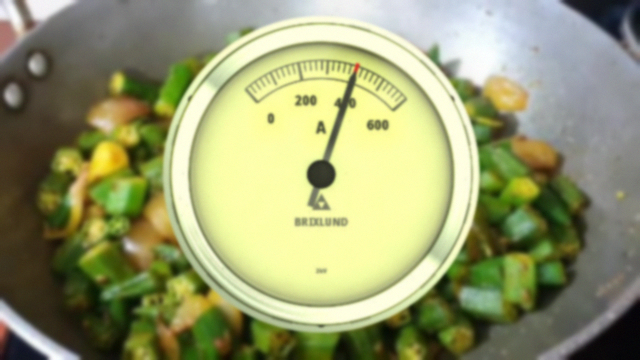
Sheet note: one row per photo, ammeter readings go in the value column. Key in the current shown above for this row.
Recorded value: 400 A
